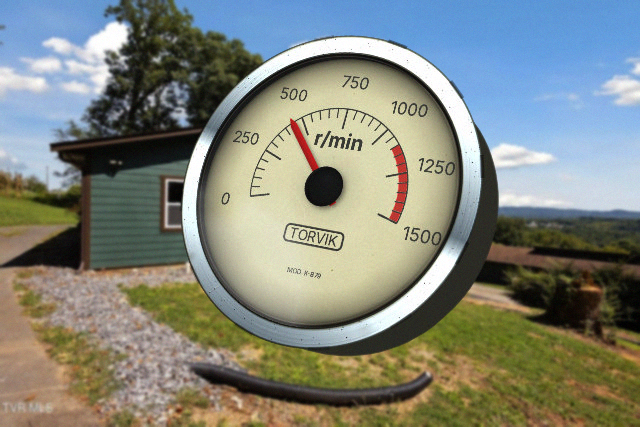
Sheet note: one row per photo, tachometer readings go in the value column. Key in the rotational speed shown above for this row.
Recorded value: 450 rpm
